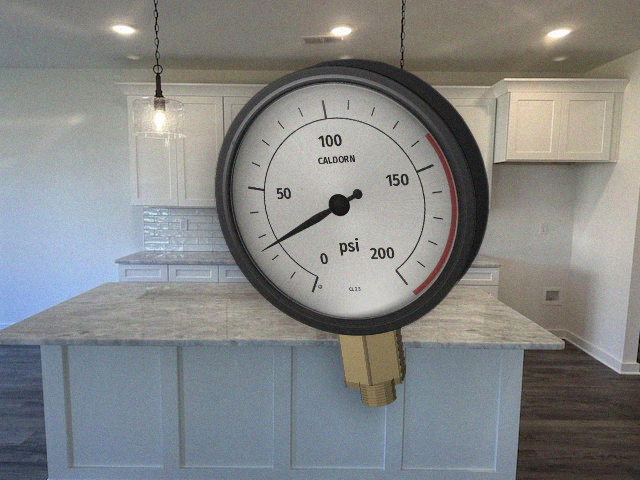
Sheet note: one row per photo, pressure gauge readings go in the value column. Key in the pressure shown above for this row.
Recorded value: 25 psi
